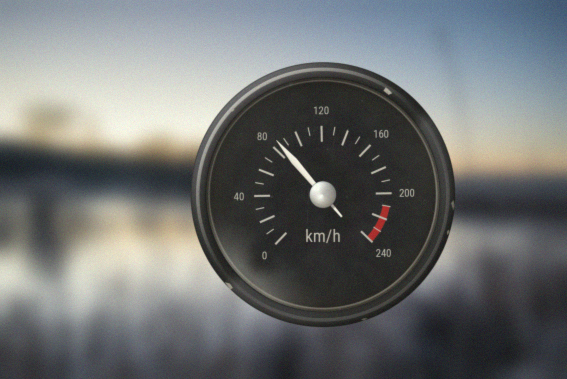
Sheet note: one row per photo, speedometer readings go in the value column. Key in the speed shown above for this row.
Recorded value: 85 km/h
